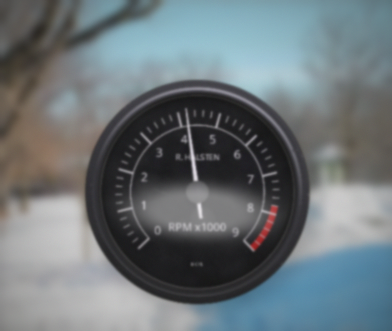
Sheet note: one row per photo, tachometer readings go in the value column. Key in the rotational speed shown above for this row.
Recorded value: 4200 rpm
